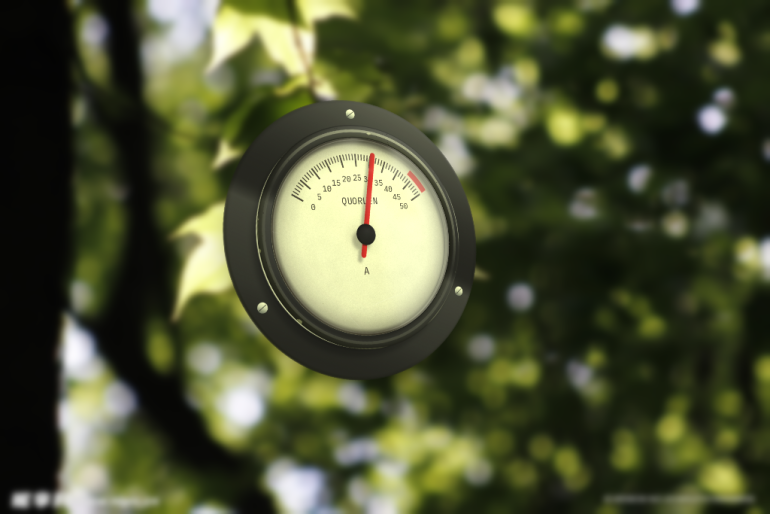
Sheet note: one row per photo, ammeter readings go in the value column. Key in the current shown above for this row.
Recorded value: 30 A
